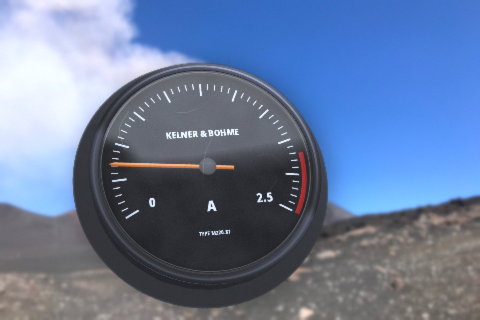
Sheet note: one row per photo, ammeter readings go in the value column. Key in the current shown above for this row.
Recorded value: 0.35 A
